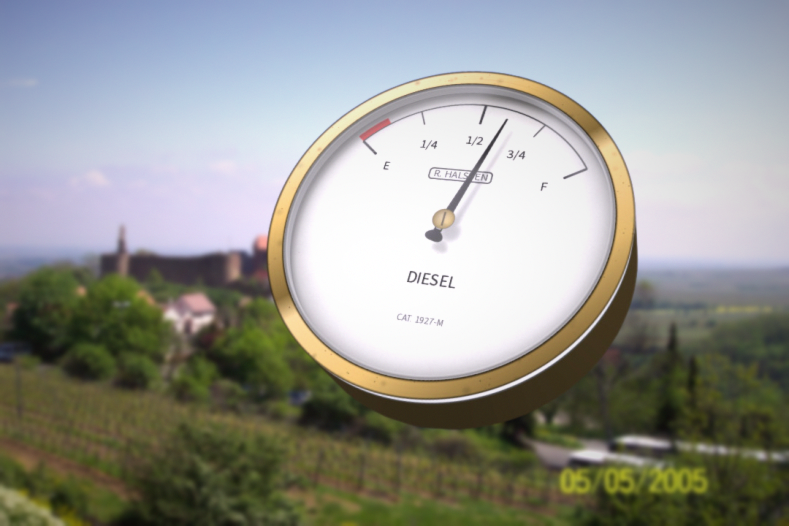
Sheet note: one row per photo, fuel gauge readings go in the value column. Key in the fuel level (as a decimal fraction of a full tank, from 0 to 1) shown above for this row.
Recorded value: 0.625
